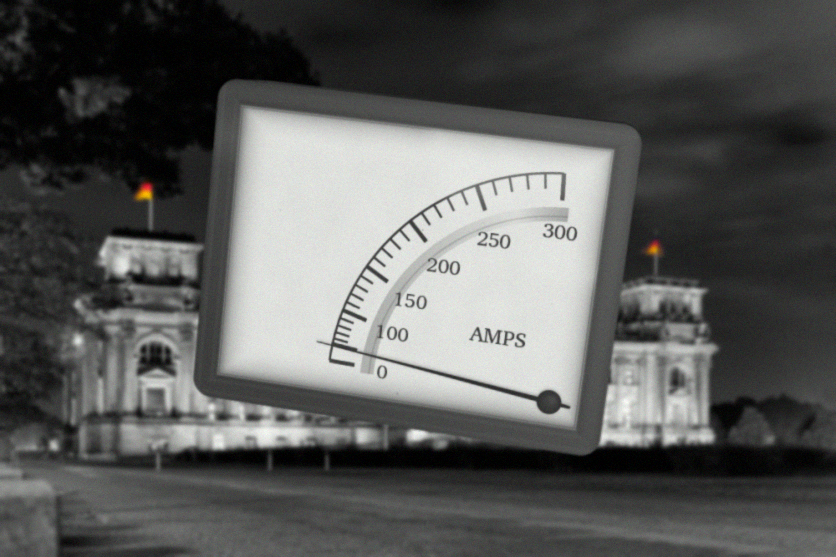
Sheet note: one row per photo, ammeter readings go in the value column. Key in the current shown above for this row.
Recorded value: 50 A
